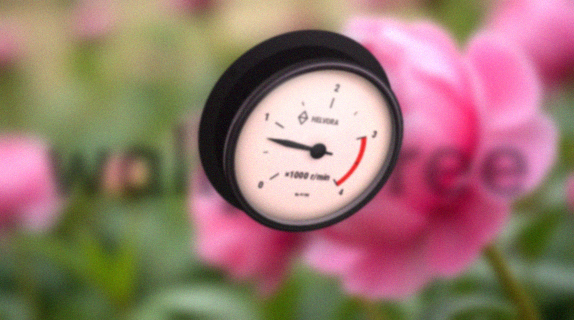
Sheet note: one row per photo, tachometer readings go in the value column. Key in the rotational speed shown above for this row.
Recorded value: 750 rpm
